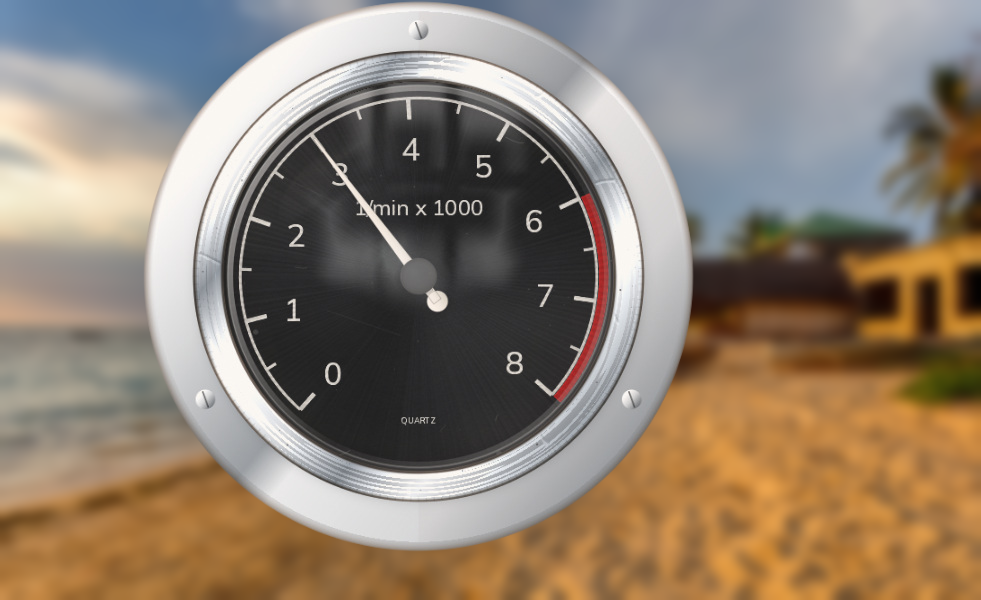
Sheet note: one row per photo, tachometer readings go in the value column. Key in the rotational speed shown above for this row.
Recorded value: 3000 rpm
